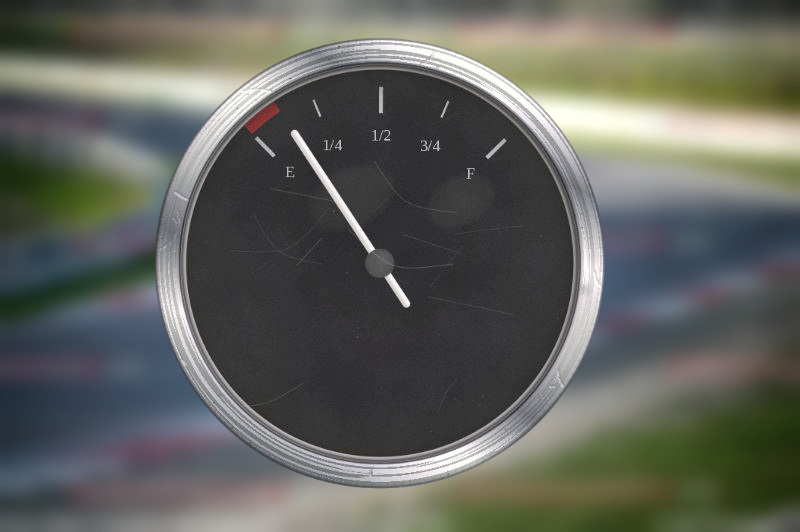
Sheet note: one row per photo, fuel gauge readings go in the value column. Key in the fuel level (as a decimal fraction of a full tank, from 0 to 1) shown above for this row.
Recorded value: 0.125
